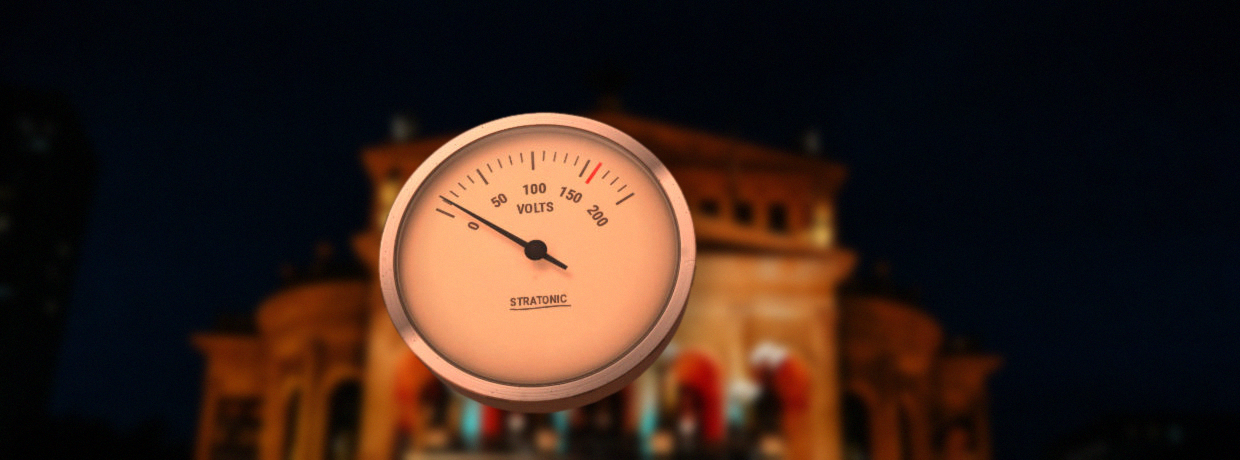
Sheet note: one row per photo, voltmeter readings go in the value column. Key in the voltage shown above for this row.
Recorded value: 10 V
